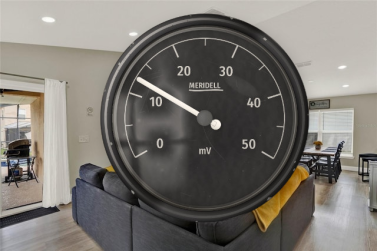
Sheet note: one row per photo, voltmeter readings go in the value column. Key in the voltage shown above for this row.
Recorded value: 12.5 mV
